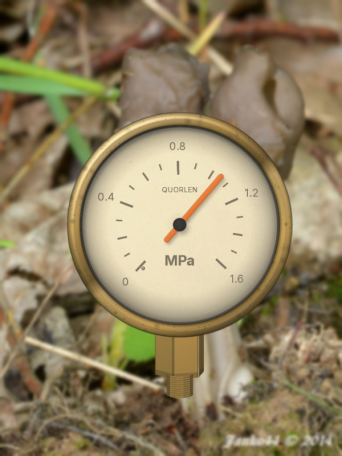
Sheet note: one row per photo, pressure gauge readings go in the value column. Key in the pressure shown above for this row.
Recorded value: 1.05 MPa
